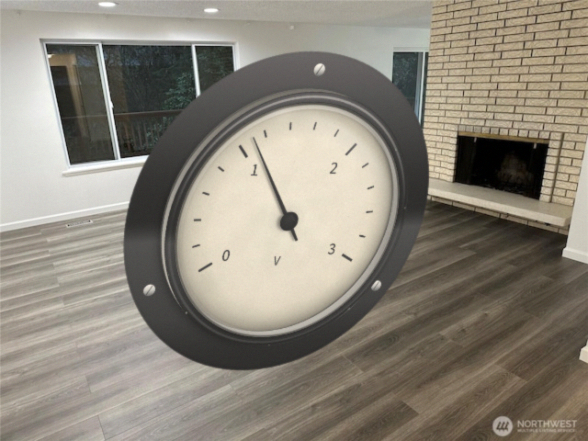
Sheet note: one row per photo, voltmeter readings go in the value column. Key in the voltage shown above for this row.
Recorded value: 1.1 V
